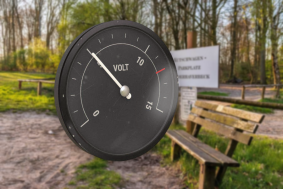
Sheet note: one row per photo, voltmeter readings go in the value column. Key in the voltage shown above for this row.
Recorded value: 5 V
